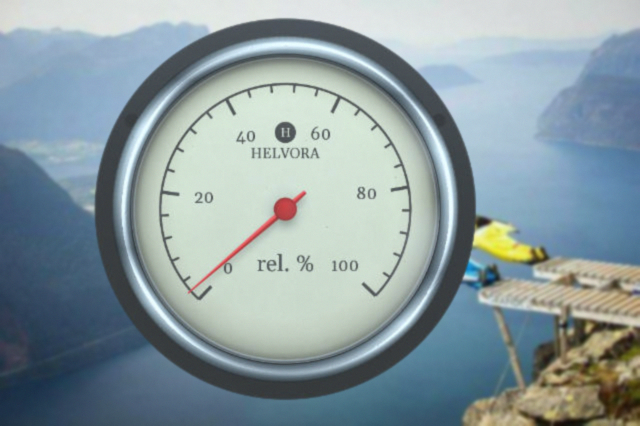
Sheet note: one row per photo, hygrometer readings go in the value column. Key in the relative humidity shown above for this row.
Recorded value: 2 %
